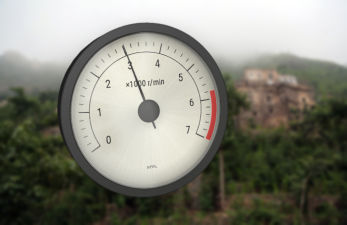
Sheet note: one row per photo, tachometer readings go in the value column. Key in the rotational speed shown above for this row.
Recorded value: 3000 rpm
